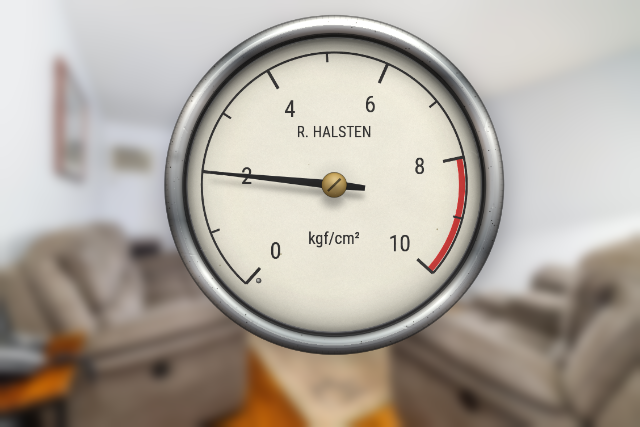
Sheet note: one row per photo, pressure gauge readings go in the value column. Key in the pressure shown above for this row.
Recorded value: 2 kg/cm²
